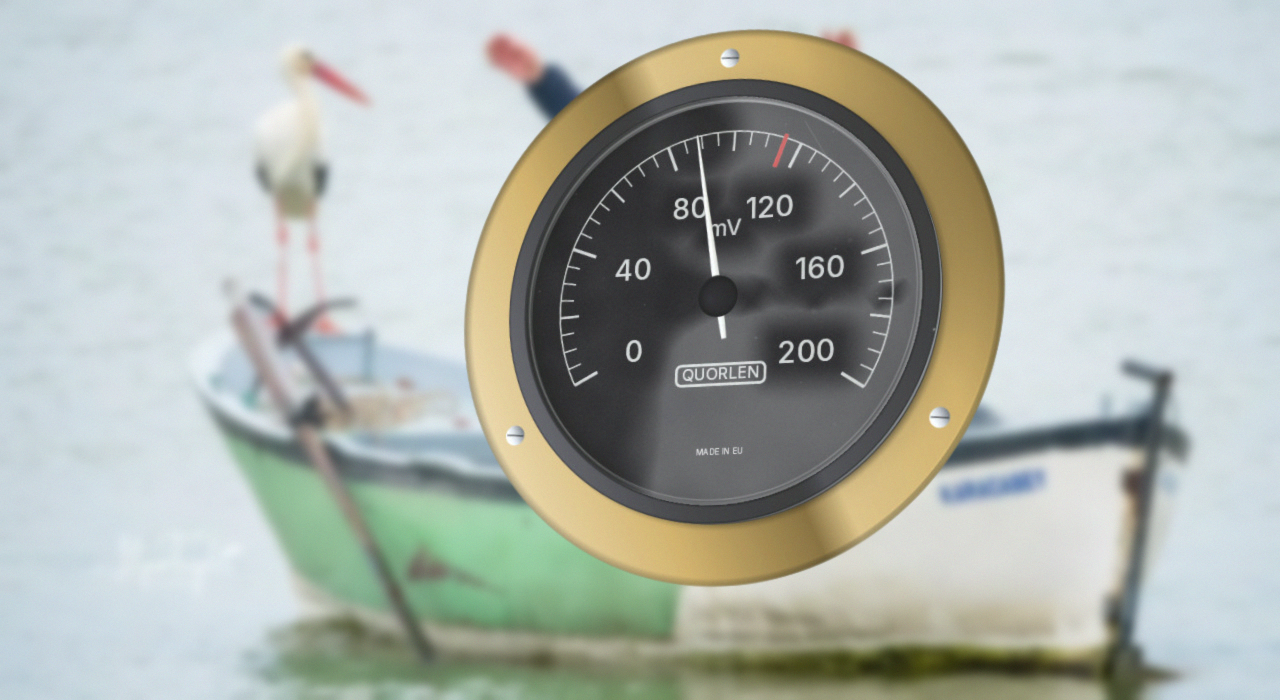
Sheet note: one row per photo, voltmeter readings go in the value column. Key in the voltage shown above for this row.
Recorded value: 90 mV
